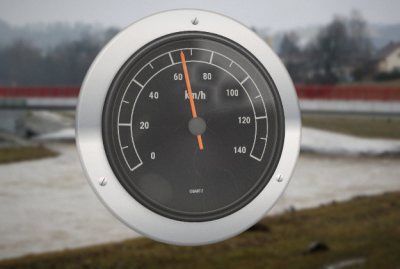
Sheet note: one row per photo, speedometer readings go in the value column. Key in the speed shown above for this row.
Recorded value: 65 km/h
